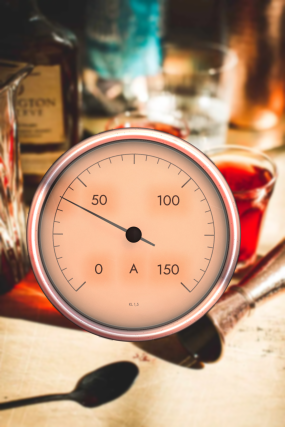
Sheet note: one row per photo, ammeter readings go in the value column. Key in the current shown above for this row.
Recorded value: 40 A
